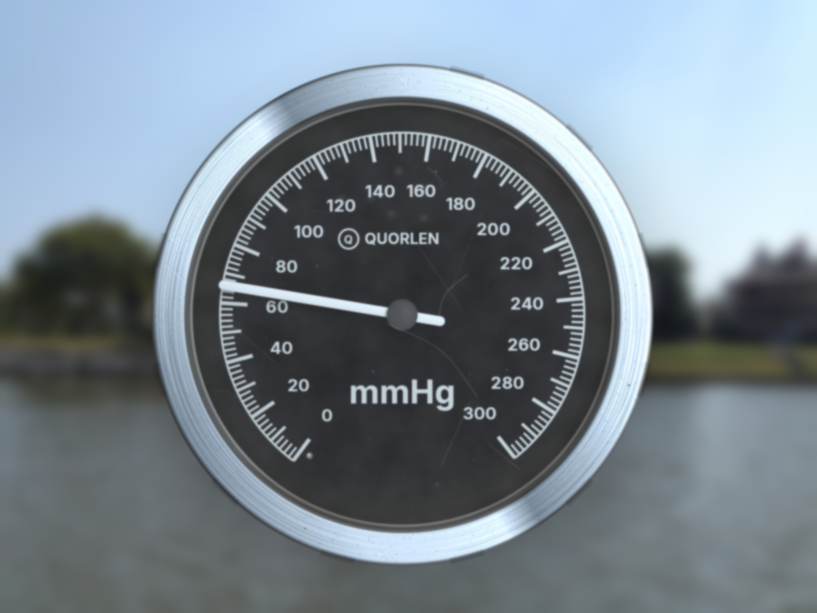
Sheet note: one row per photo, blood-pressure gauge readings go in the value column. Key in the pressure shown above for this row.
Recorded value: 66 mmHg
